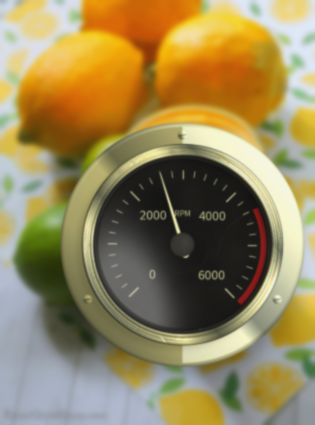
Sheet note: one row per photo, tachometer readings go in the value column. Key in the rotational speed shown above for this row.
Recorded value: 2600 rpm
